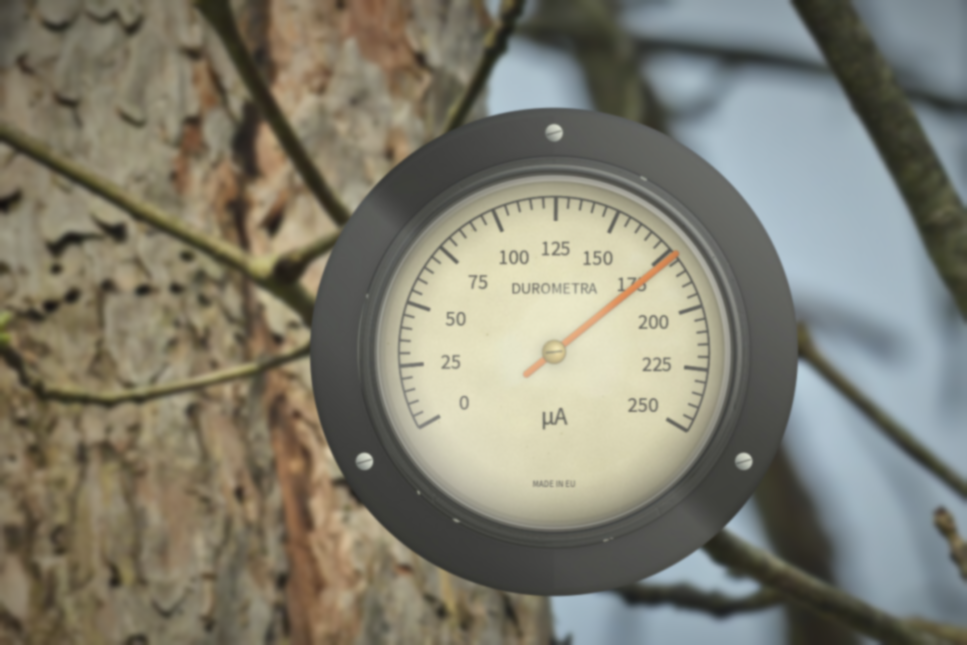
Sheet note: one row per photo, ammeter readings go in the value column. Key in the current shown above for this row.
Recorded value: 177.5 µA
